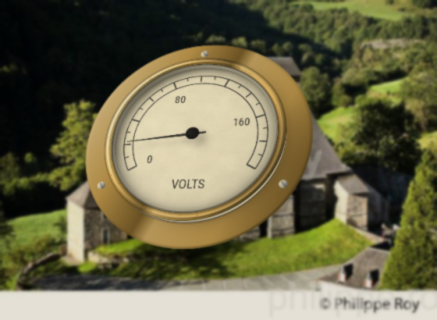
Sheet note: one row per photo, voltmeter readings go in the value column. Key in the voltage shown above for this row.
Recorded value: 20 V
